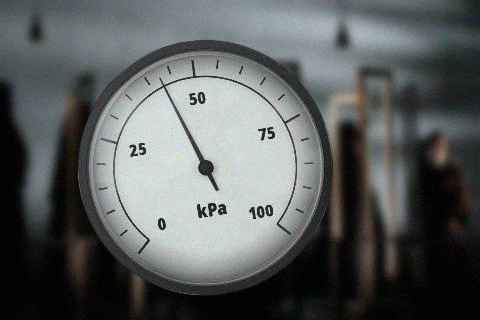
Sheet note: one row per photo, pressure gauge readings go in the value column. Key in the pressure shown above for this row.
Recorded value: 42.5 kPa
